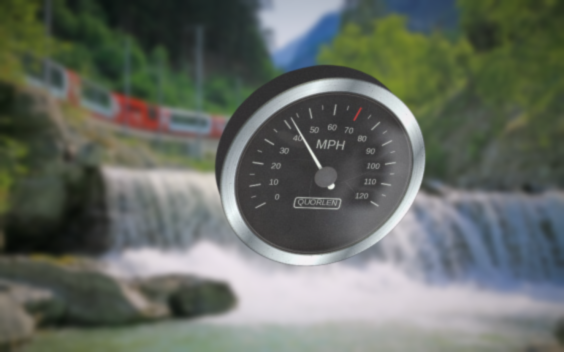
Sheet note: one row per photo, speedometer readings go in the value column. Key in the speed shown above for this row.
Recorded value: 42.5 mph
